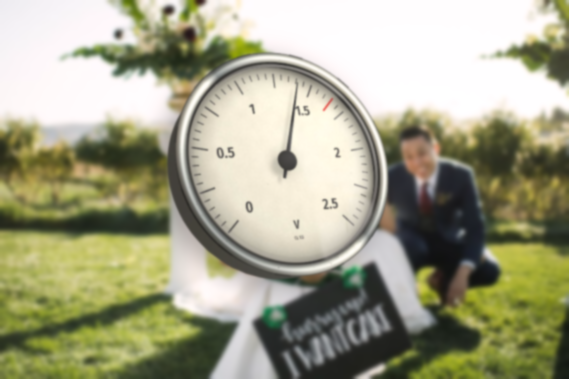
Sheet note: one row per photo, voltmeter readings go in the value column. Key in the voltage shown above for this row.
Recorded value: 1.4 V
